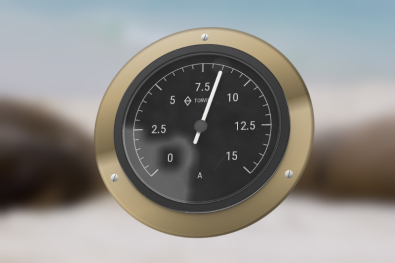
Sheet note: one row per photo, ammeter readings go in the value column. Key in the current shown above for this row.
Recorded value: 8.5 A
